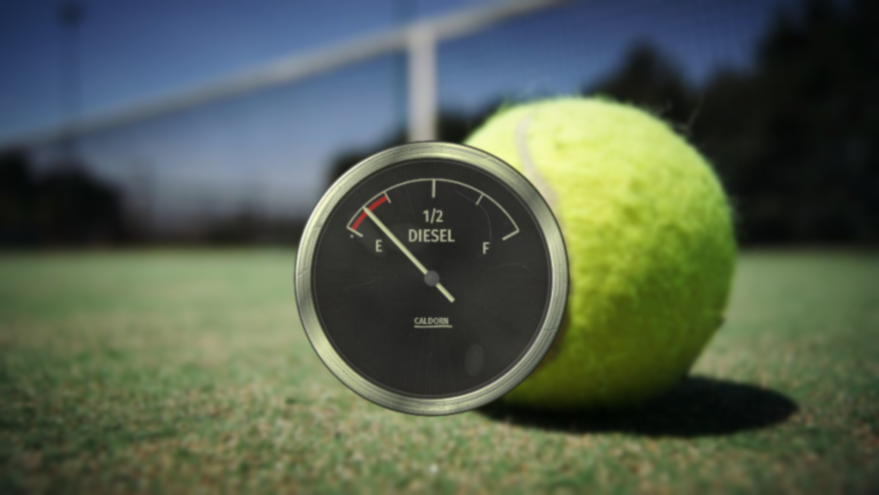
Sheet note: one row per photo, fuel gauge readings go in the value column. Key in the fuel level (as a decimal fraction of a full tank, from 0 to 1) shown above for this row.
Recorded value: 0.125
